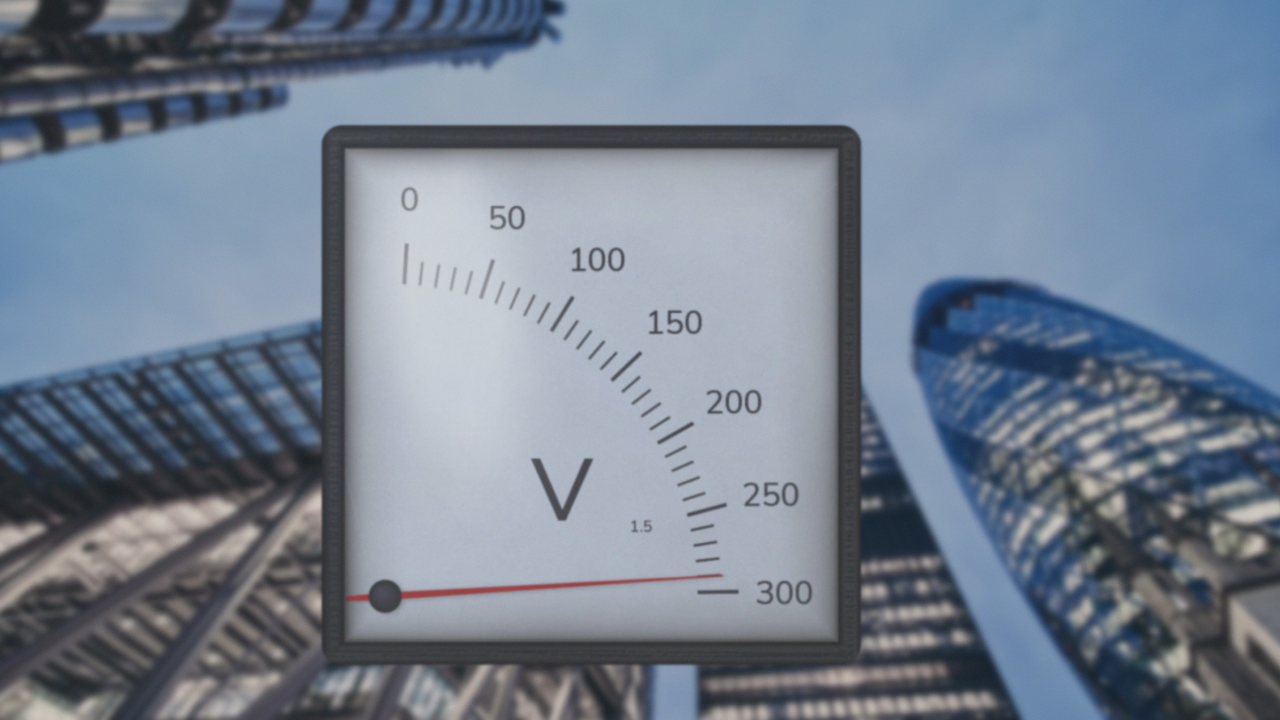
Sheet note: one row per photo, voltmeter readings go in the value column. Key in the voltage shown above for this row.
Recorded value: 290 V
